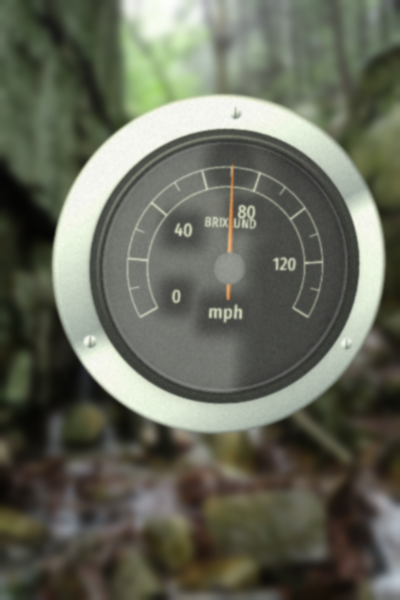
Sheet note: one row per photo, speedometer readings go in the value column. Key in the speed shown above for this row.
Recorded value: 70 mph
